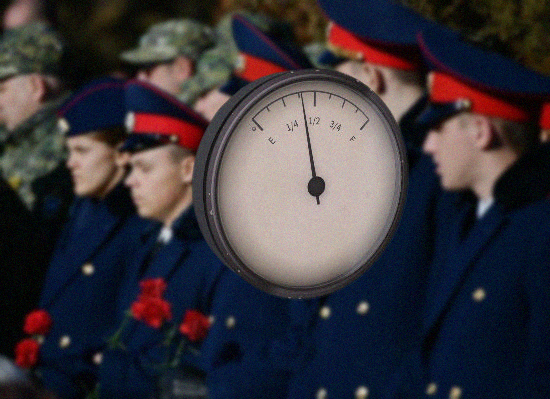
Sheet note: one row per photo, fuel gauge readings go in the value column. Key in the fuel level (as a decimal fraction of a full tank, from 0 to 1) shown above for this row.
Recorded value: 0.375
